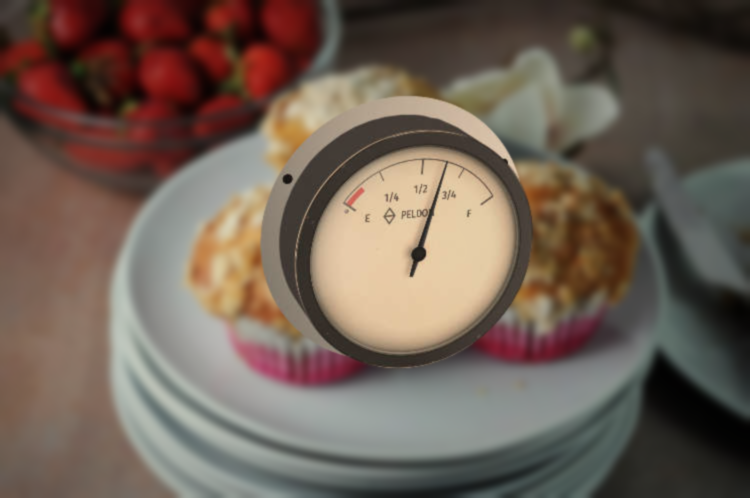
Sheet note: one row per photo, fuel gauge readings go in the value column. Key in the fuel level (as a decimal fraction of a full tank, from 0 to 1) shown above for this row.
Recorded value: 0.625
